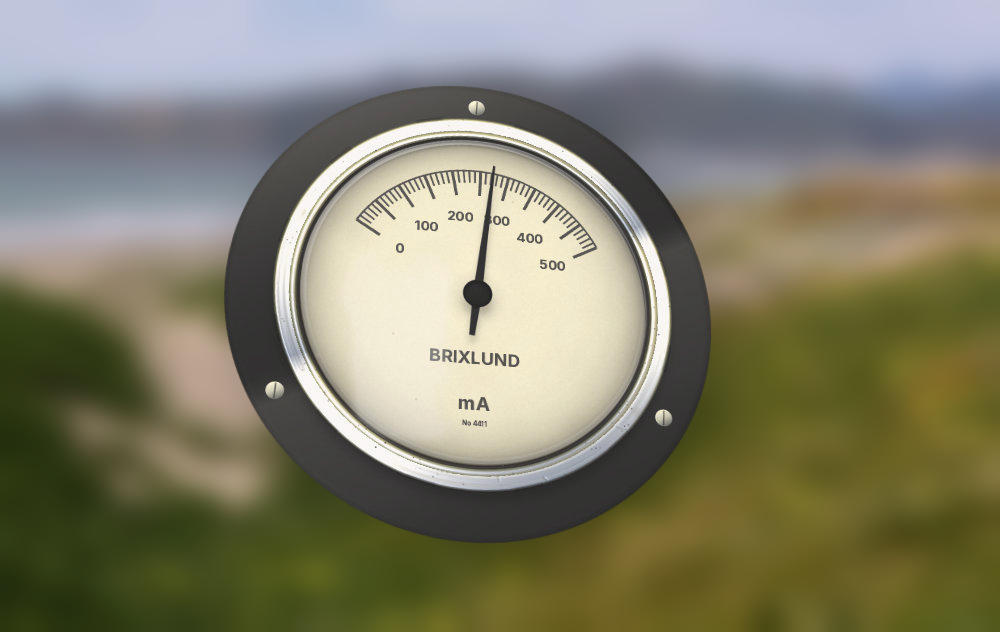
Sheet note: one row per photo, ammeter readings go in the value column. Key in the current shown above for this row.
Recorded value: 270 mA
